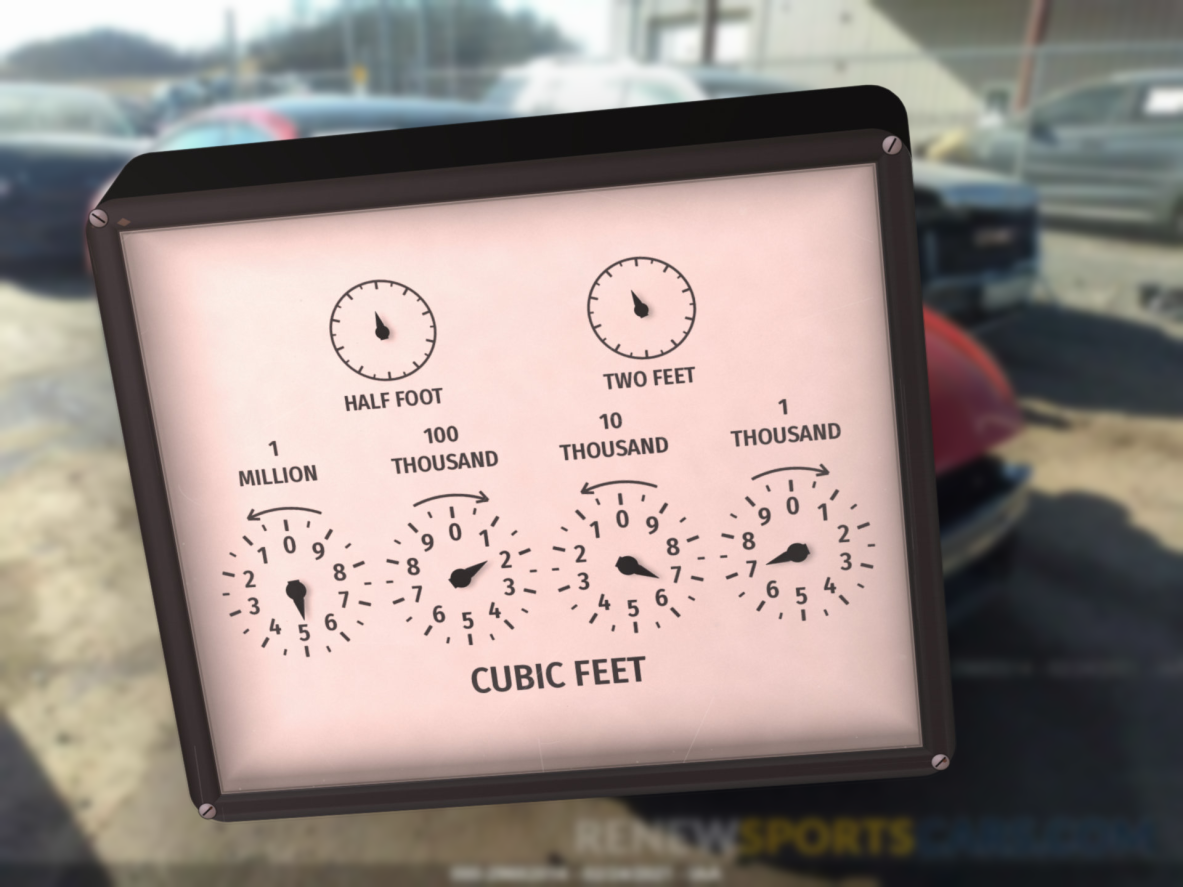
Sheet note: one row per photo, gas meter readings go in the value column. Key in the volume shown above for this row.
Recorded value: 516700 ft³
